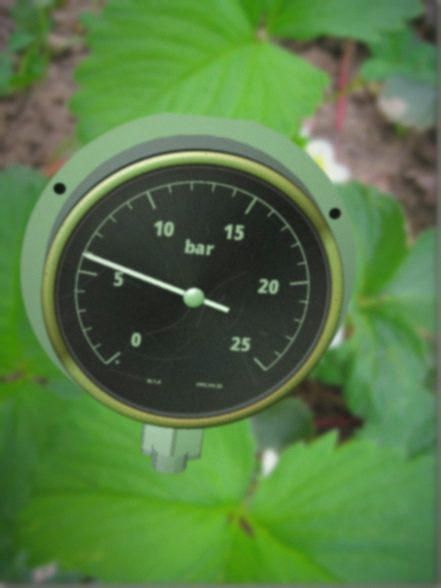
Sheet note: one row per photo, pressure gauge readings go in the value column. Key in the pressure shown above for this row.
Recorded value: 6 bar
